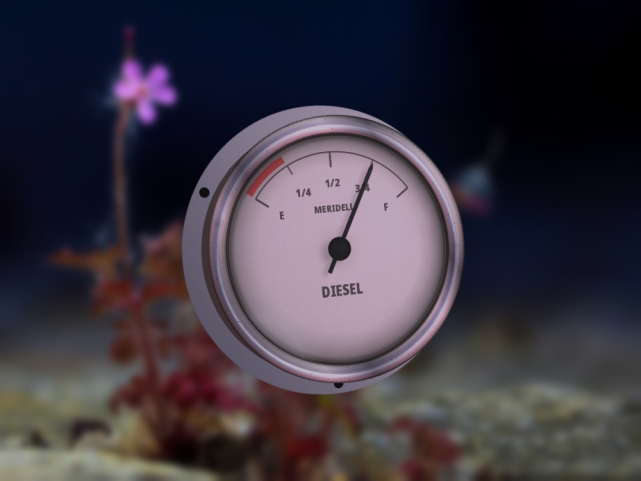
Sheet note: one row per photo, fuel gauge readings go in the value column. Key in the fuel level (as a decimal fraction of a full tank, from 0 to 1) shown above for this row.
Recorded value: 0.75
